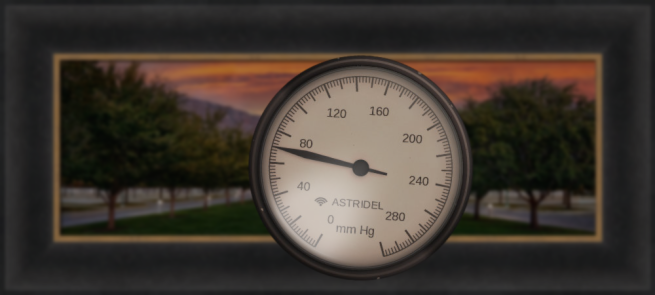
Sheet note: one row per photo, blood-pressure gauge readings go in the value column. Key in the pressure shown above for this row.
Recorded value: 70 mmHg
